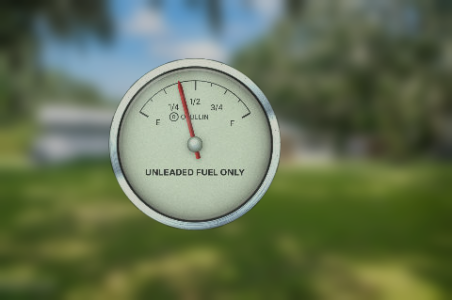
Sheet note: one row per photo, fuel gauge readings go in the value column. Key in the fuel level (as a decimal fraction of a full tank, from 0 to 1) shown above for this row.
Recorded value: 0.375
